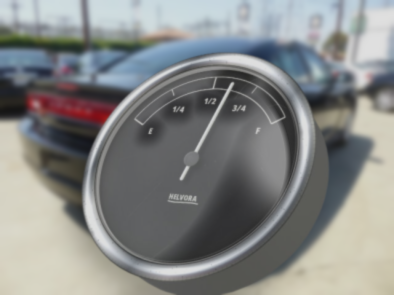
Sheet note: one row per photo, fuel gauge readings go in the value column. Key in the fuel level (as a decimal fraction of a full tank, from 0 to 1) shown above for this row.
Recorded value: 0.625
